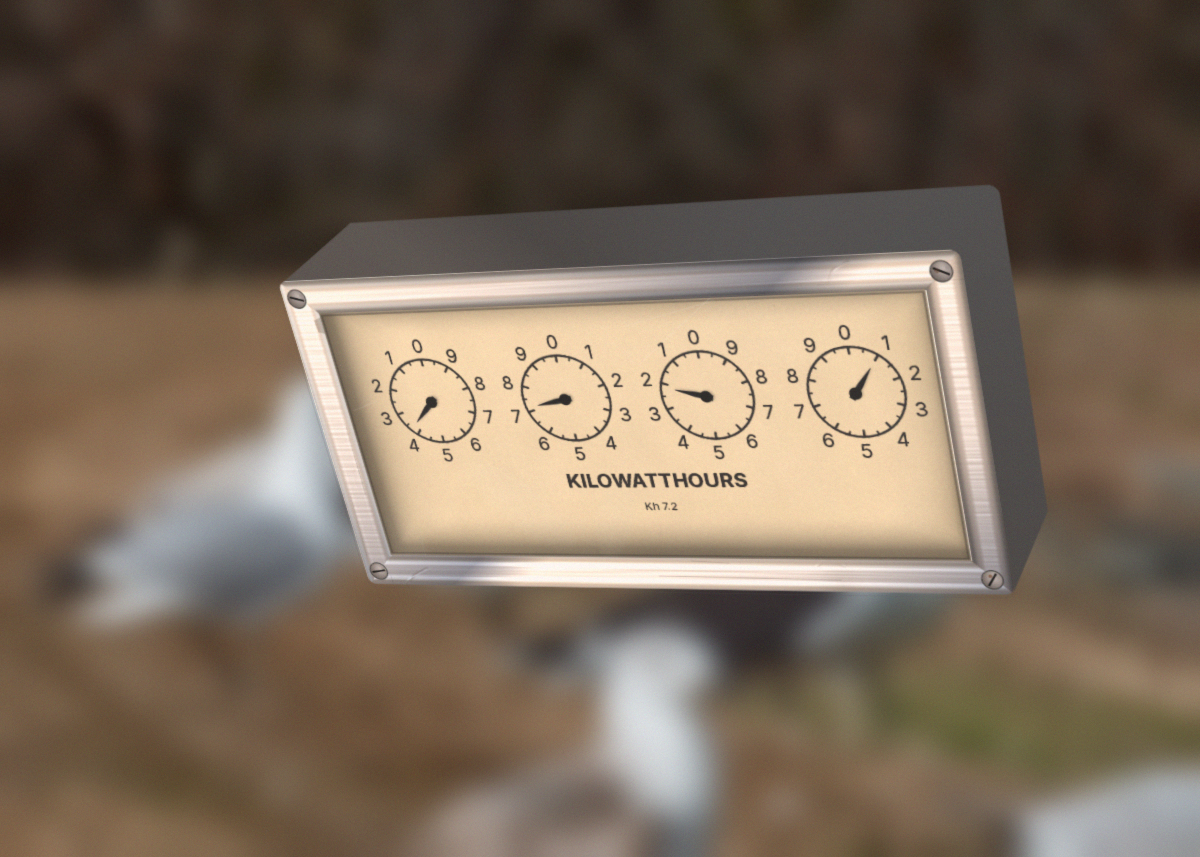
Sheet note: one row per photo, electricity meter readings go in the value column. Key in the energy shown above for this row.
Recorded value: 3721 kWh
